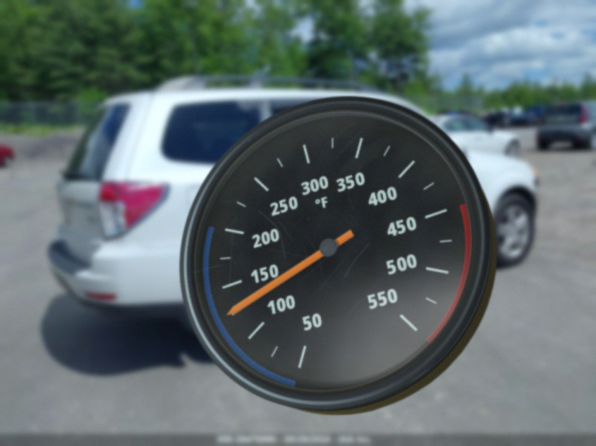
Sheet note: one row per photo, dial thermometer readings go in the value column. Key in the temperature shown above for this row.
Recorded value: 125 °F
